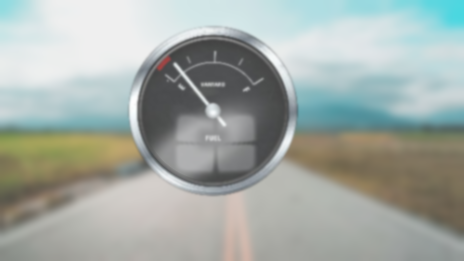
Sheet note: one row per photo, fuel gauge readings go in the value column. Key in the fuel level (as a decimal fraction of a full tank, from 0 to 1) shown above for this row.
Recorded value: 0.125
